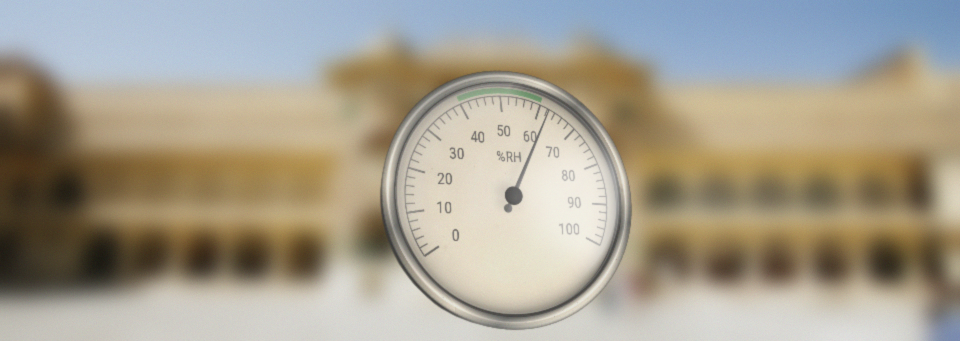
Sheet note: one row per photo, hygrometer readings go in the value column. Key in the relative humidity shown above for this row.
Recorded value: 62 %
